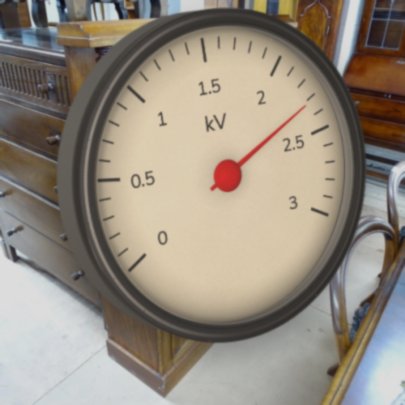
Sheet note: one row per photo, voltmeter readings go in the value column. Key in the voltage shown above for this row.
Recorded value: 2.3 kV
